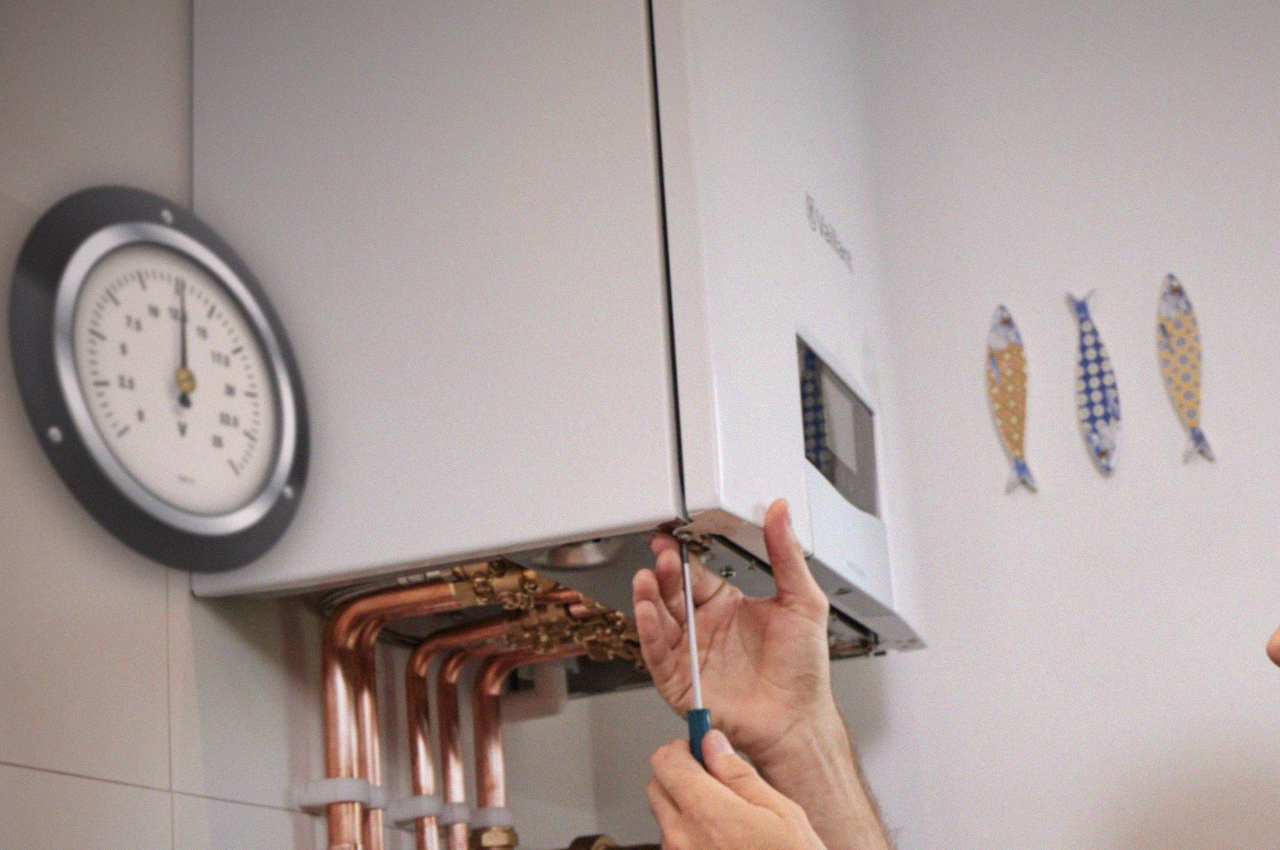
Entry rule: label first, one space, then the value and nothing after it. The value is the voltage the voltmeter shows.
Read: 12.5 V
